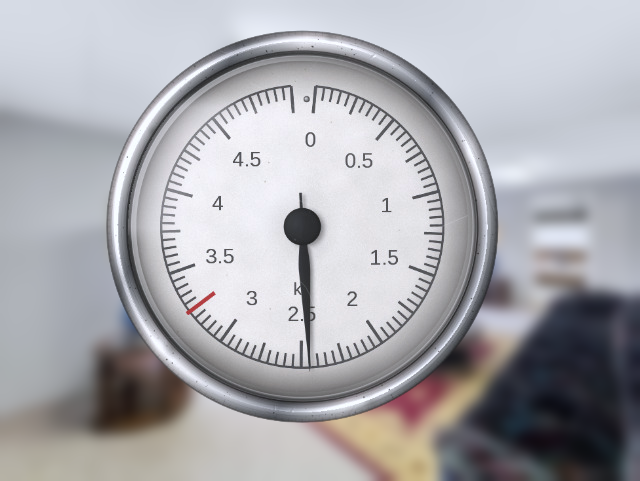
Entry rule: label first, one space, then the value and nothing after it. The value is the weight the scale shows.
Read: 2.45 kg
